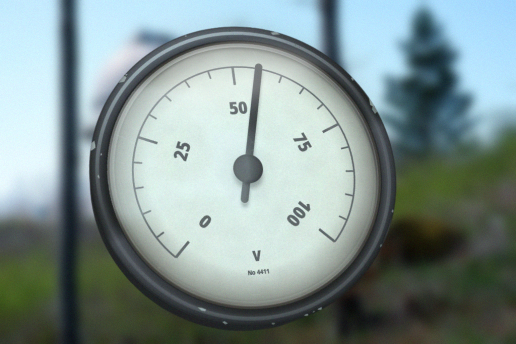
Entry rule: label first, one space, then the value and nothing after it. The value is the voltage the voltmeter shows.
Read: 55 V
